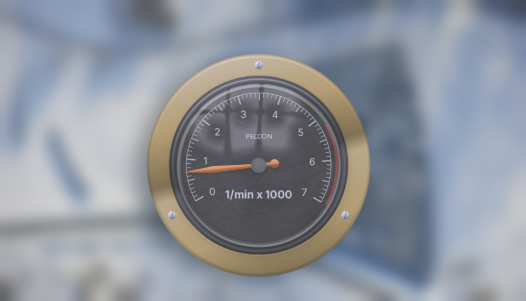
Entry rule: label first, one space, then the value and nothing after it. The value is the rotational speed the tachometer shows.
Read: 700 rpm
